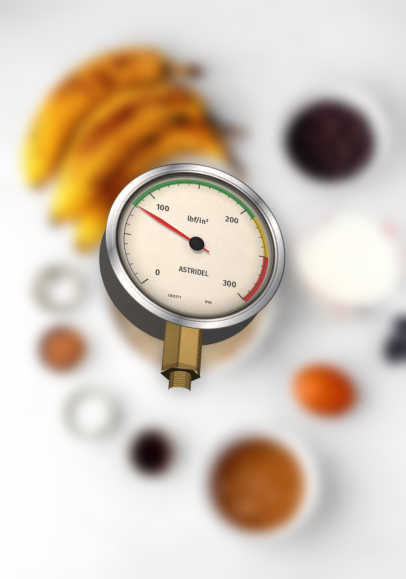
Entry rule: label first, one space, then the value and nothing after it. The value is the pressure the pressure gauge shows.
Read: 80 psi
